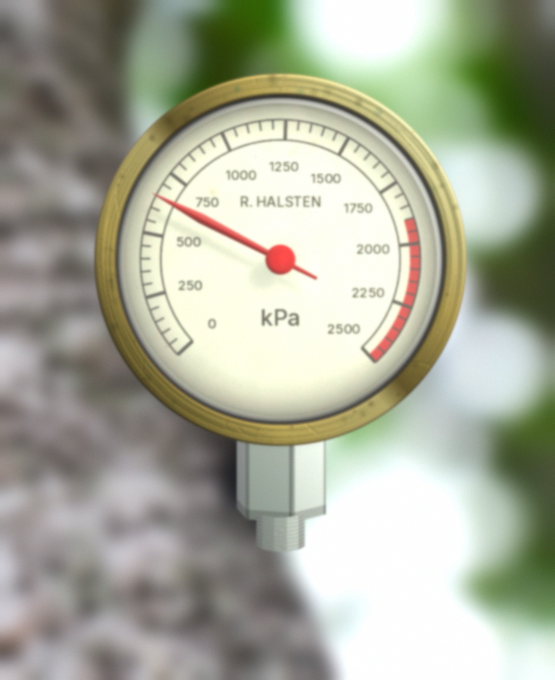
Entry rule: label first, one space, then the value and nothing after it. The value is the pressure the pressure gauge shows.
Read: 650 kPa
